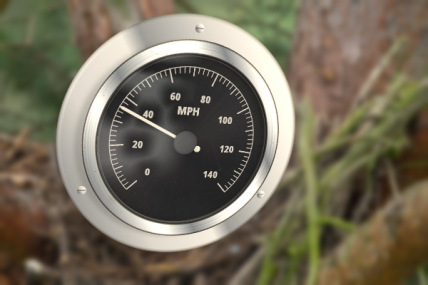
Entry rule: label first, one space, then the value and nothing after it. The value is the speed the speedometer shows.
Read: 36 mph
